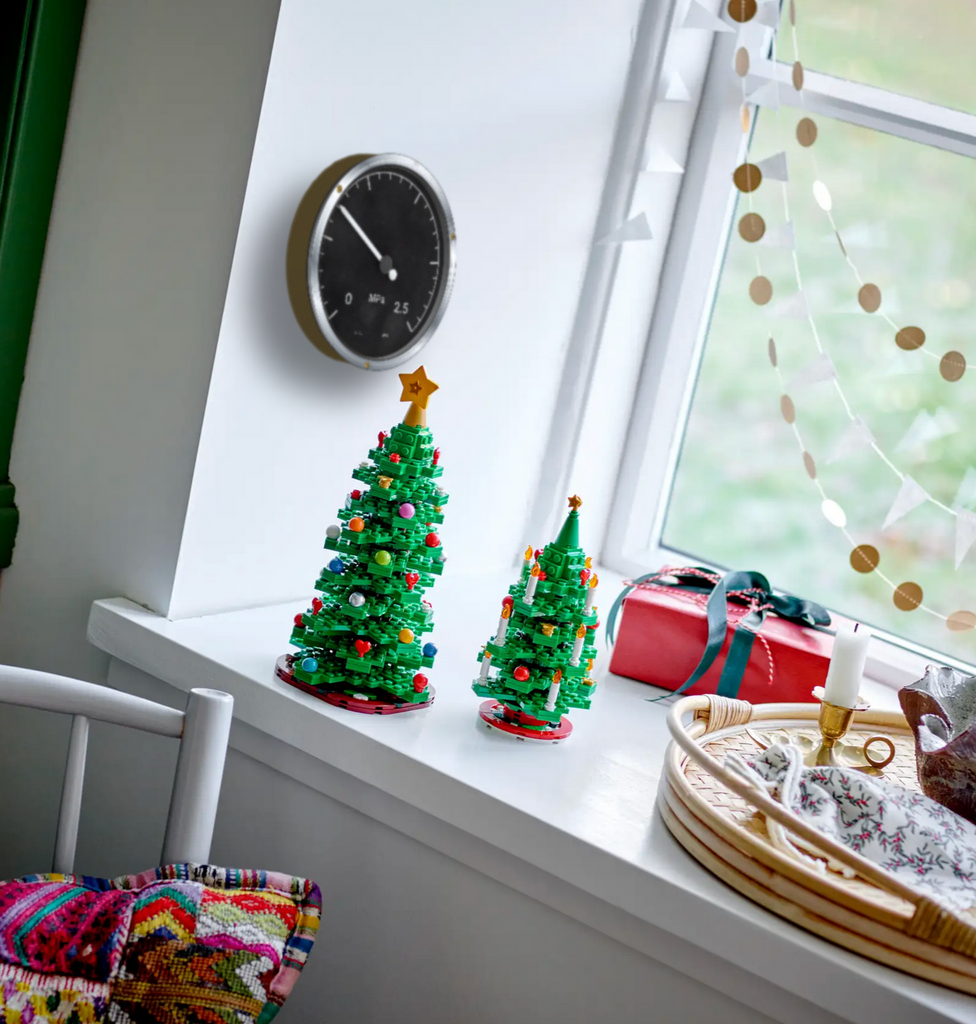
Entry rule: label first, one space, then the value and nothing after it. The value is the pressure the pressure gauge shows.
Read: 0.7 MPa
